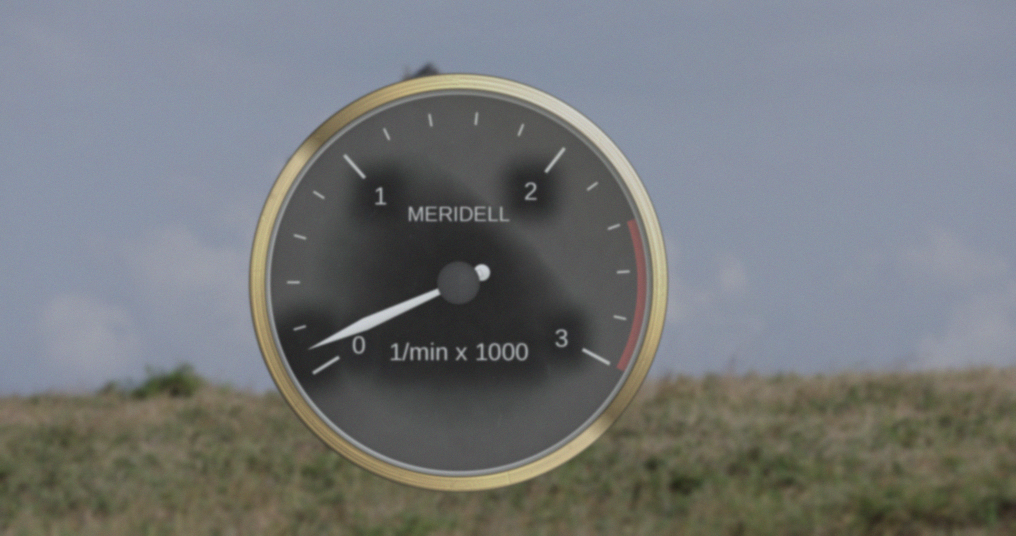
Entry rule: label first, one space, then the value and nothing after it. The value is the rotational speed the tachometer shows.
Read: 100 rpm
